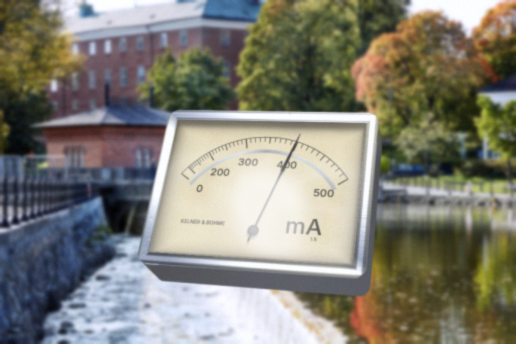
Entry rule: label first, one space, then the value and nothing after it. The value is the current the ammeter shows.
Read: 400 mA
